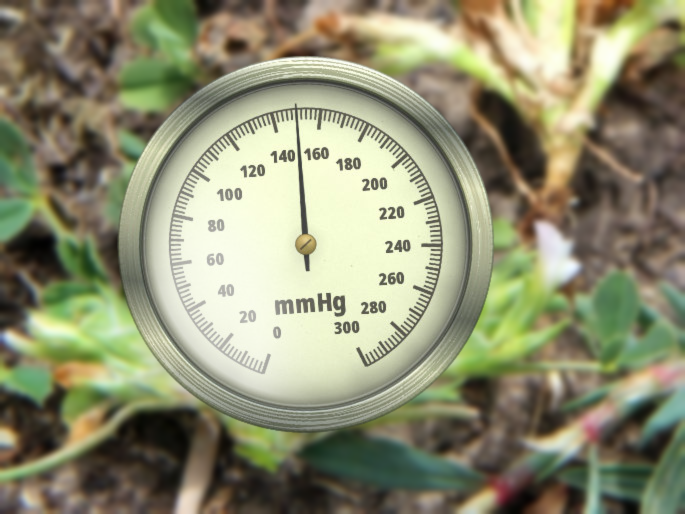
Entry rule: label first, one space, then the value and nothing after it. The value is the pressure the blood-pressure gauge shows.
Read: 150 mmHg
